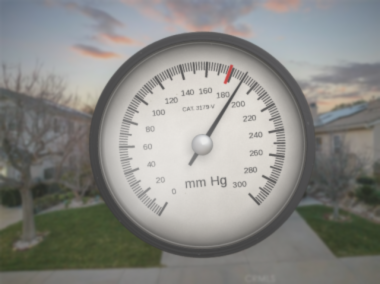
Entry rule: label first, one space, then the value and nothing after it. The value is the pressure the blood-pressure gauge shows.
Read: 190 mmHg
